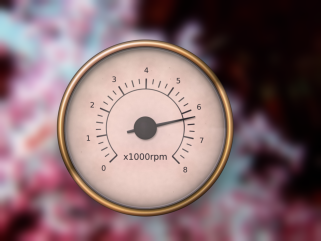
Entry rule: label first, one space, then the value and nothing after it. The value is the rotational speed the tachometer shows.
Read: 6250 rpm
